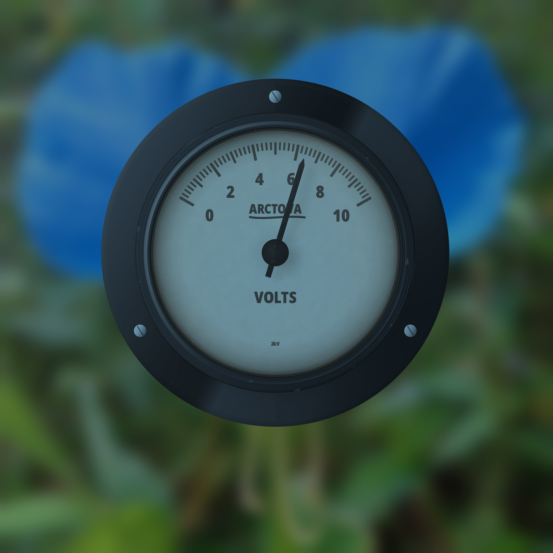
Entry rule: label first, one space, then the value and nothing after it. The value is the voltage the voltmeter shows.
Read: 6.4 V
